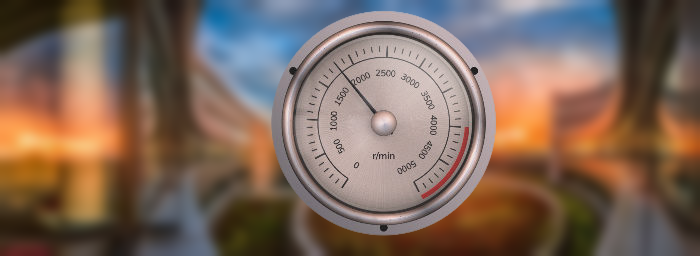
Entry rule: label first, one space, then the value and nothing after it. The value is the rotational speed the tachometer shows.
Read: 1800 rpm
